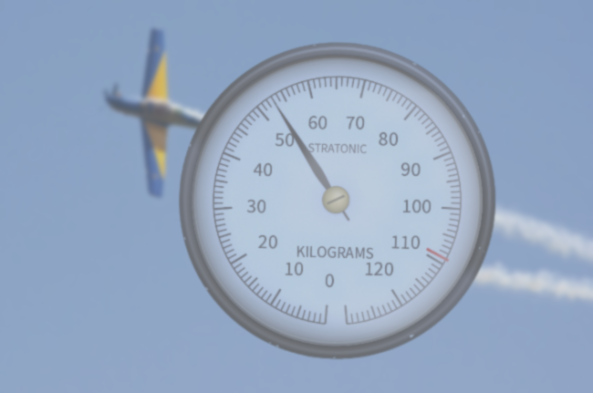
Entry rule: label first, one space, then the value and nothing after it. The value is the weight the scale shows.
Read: 53 kg
